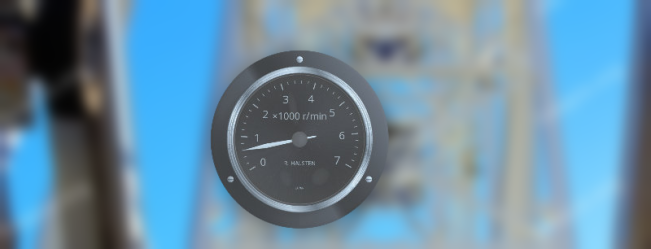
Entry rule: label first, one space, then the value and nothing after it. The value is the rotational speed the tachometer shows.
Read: 600 rpm
